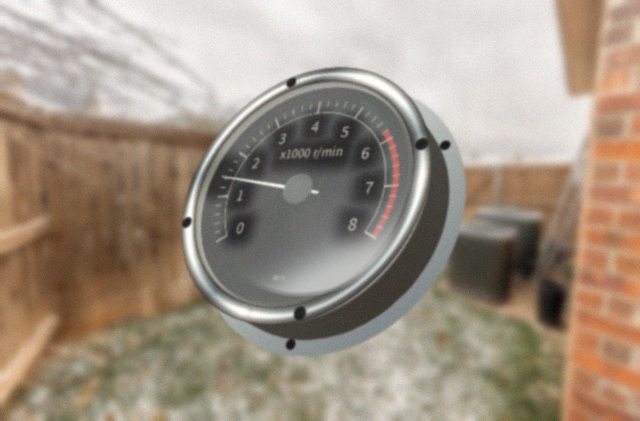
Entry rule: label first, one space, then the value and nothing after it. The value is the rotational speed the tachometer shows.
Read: 1400 rpm
